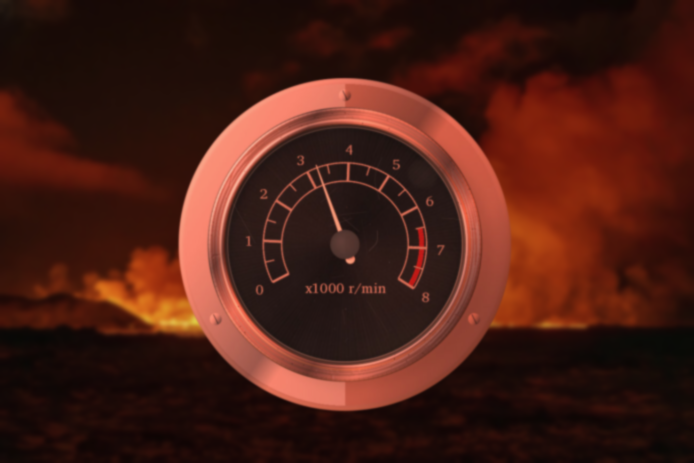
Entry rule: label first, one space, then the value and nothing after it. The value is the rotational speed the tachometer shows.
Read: 3250 rpm
